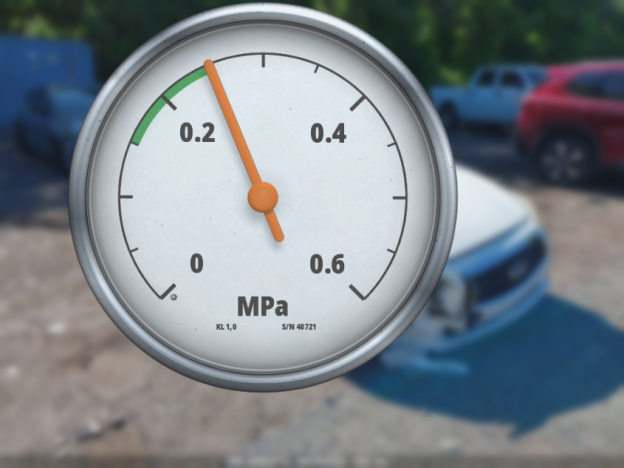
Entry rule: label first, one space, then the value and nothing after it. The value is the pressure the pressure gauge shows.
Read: 0.25 MPa
